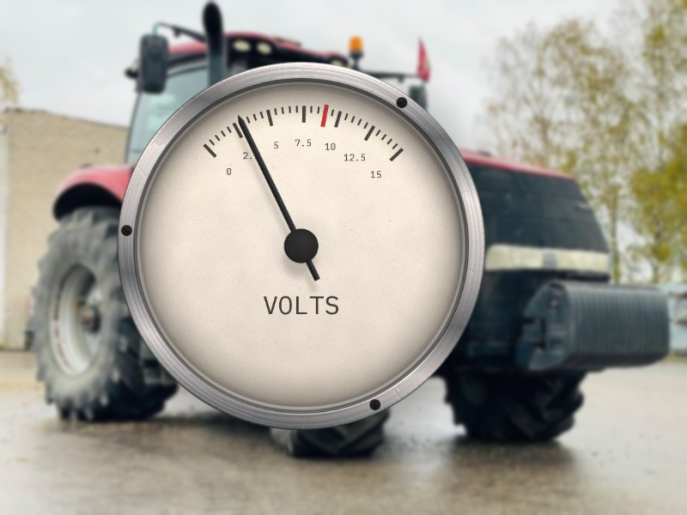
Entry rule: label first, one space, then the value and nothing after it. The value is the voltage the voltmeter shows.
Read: 3 V
